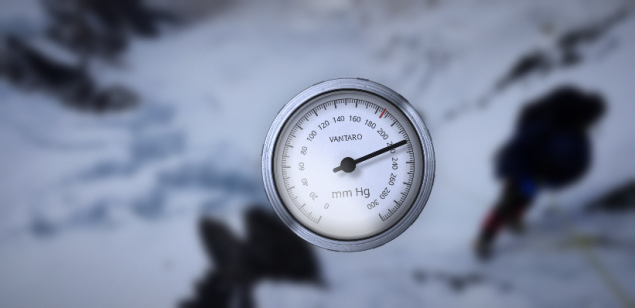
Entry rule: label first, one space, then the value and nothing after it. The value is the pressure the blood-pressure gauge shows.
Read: 220 mmHg
